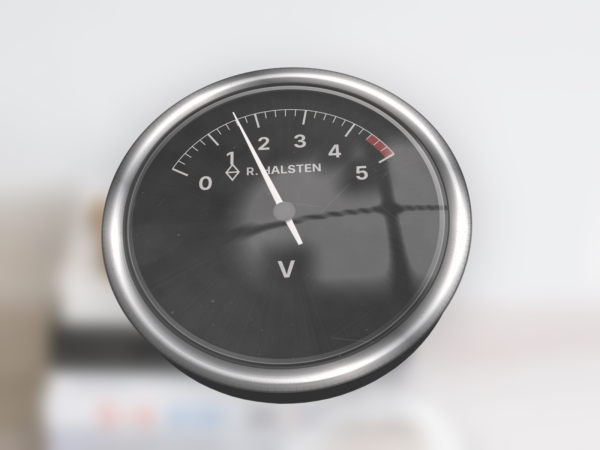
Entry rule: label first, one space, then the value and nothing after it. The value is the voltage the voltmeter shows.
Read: 1.6 V
